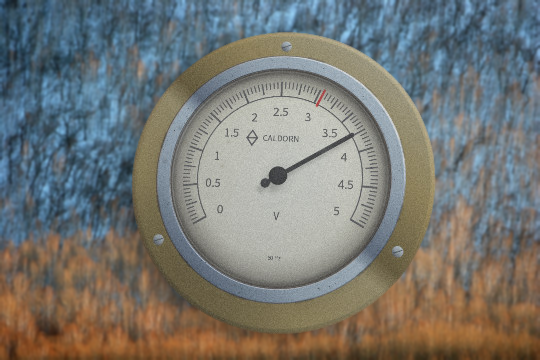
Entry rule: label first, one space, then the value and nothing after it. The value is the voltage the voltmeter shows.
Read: 3.75 V
